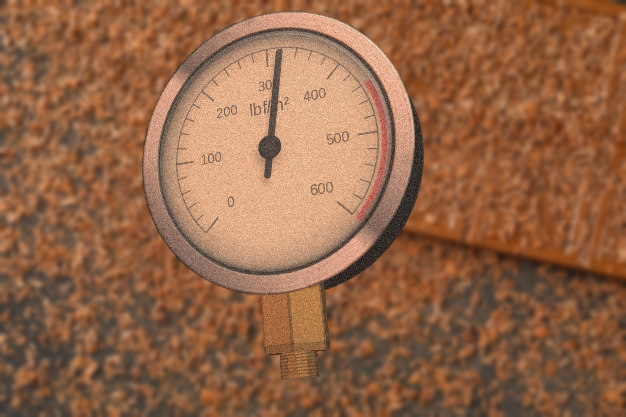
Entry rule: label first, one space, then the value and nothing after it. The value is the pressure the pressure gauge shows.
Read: 320 psi
